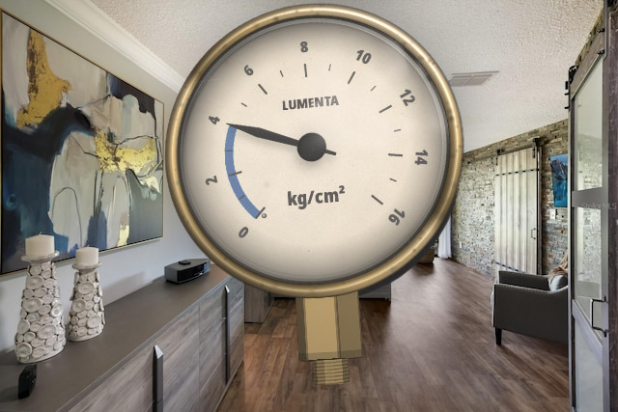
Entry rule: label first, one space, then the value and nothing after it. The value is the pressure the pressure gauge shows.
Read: 4 kg/cm²
